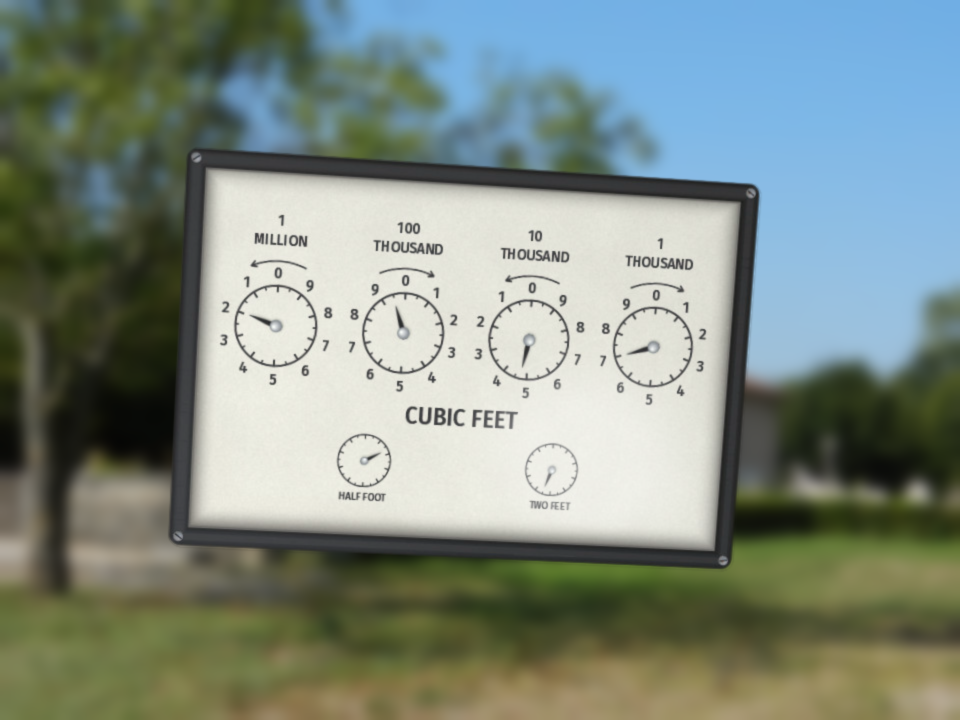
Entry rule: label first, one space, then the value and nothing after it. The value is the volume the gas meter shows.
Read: 194700 ft³
